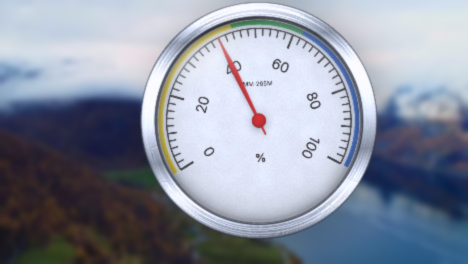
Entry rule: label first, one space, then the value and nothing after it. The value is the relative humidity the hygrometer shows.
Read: 40 %
